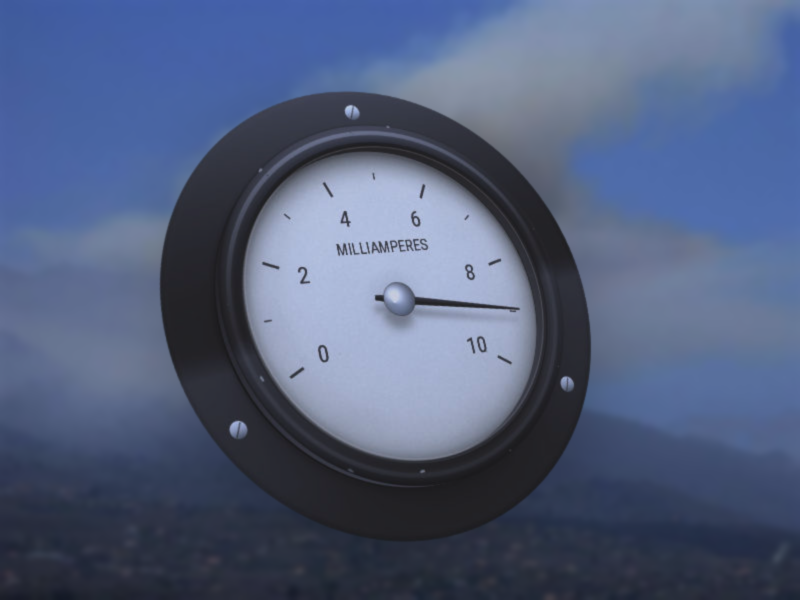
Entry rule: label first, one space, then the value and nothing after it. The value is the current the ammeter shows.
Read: 9 mA
